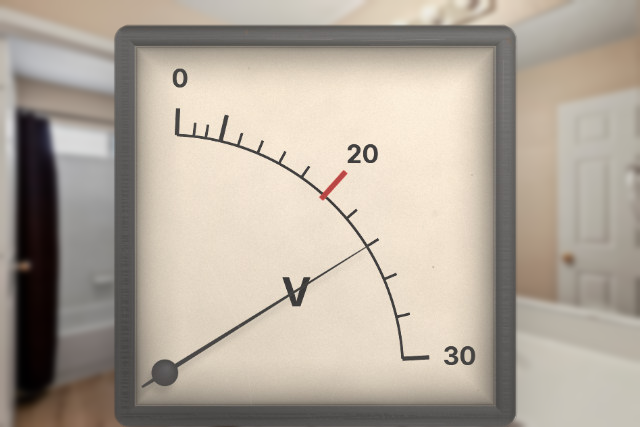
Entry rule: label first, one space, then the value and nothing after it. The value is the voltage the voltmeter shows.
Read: 24 V
